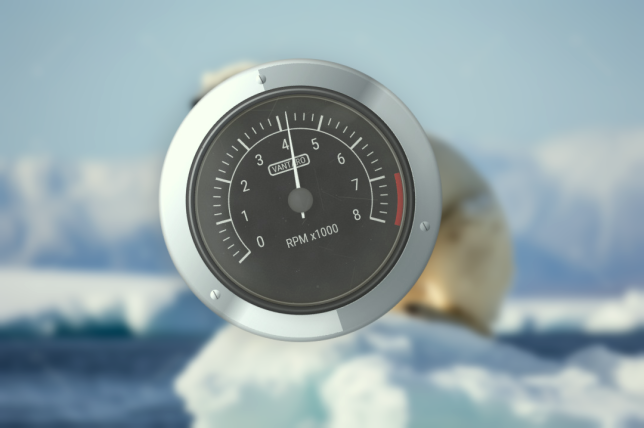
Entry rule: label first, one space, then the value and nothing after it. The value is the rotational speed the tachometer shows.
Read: 4200 rpm
